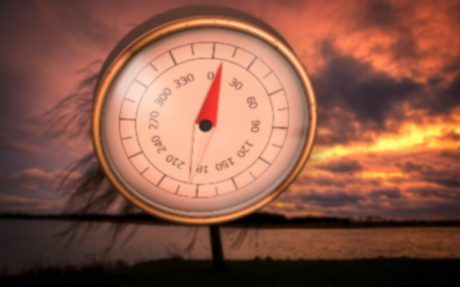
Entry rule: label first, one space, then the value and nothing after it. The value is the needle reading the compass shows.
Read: 7.5 °
